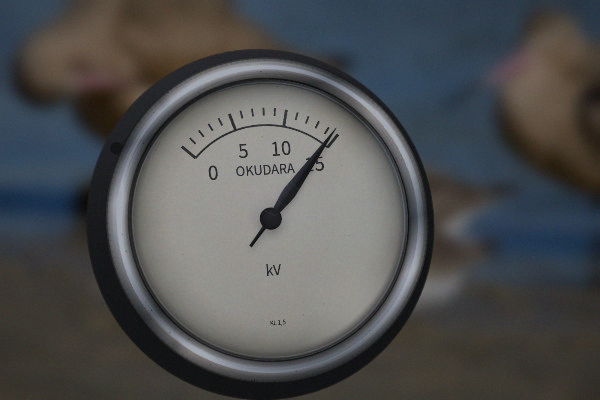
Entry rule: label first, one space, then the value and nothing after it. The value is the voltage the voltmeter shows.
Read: 14.5 kV
